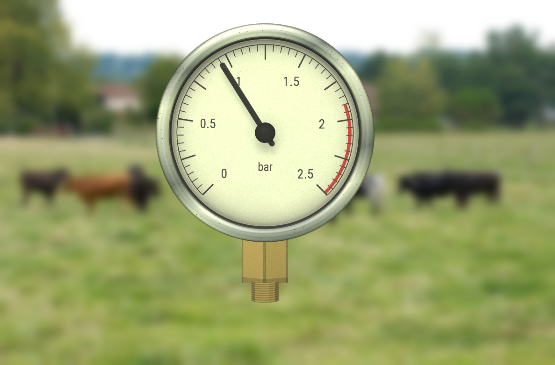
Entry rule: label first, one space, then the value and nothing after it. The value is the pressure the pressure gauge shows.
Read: 0.95 bar
